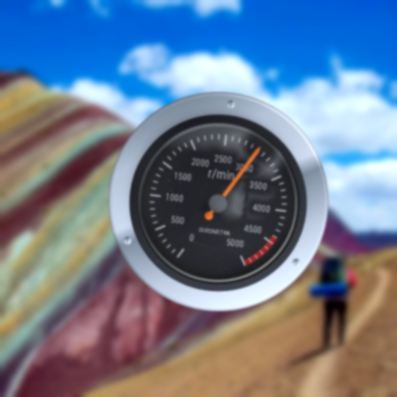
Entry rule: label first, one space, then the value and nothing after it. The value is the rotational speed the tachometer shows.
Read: 3000 rpm
